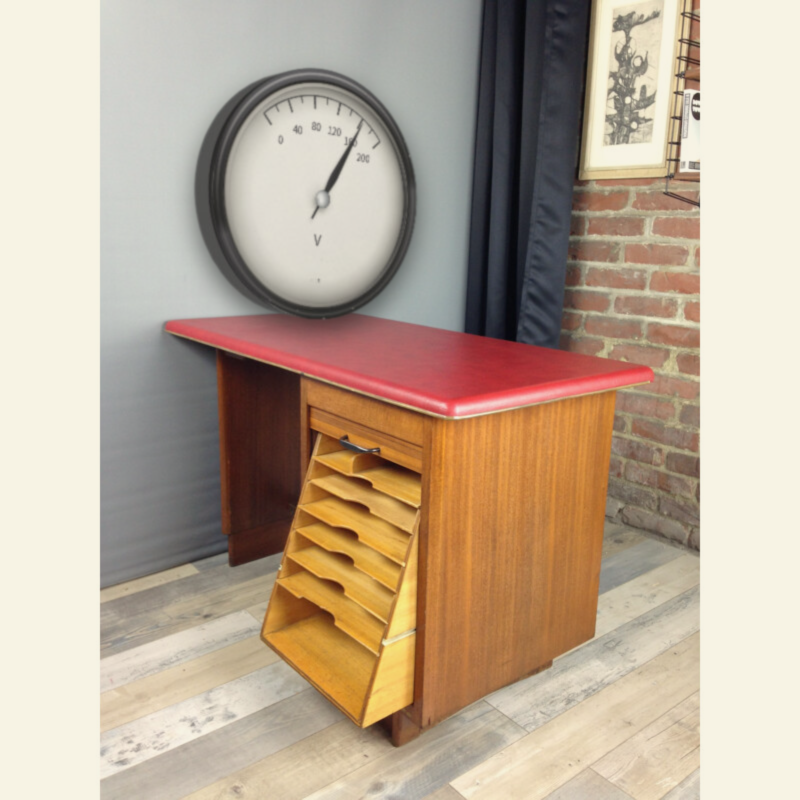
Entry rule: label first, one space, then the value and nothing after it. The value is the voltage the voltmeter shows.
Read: 160 V
